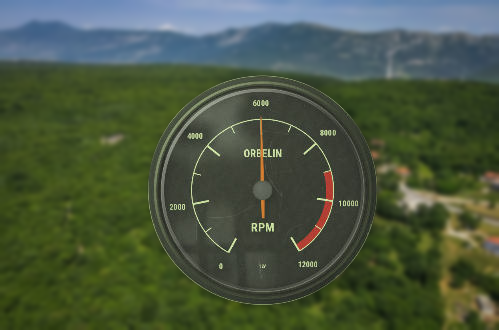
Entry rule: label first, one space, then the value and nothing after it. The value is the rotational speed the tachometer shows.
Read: 6000 rpm
